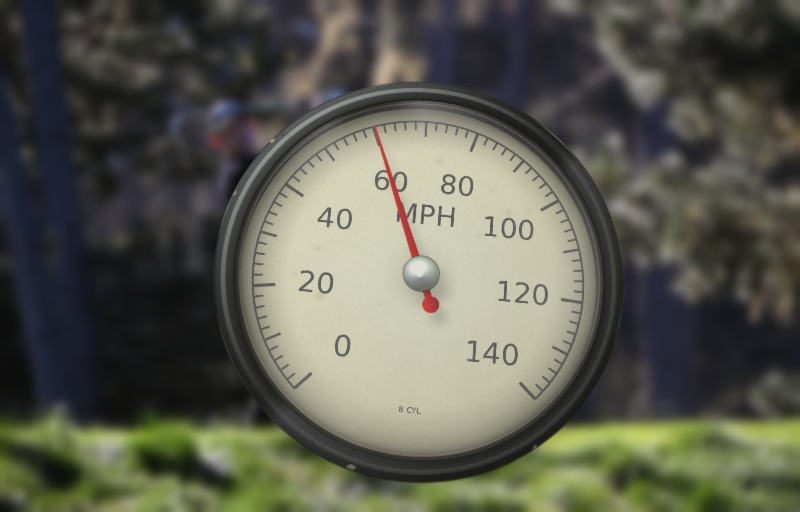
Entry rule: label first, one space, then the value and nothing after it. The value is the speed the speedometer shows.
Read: 60 mph
